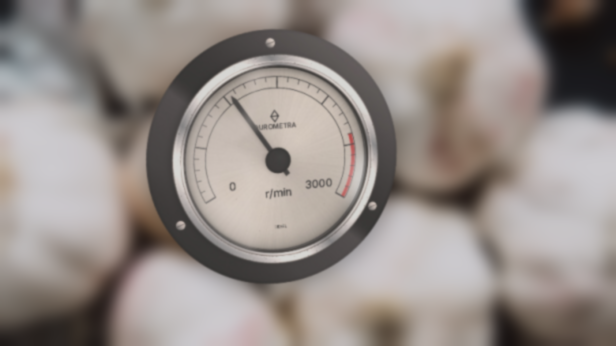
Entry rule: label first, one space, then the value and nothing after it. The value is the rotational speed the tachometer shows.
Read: 1050 rpm
